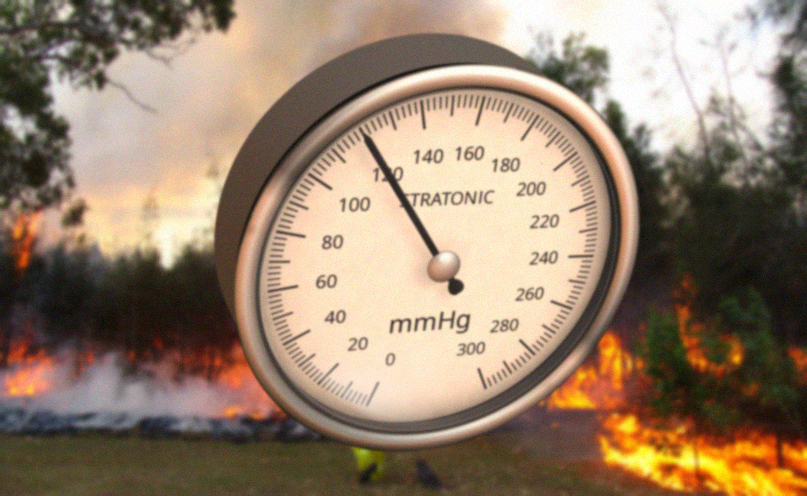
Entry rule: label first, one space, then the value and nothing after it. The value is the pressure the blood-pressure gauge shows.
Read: 120 mmHg
